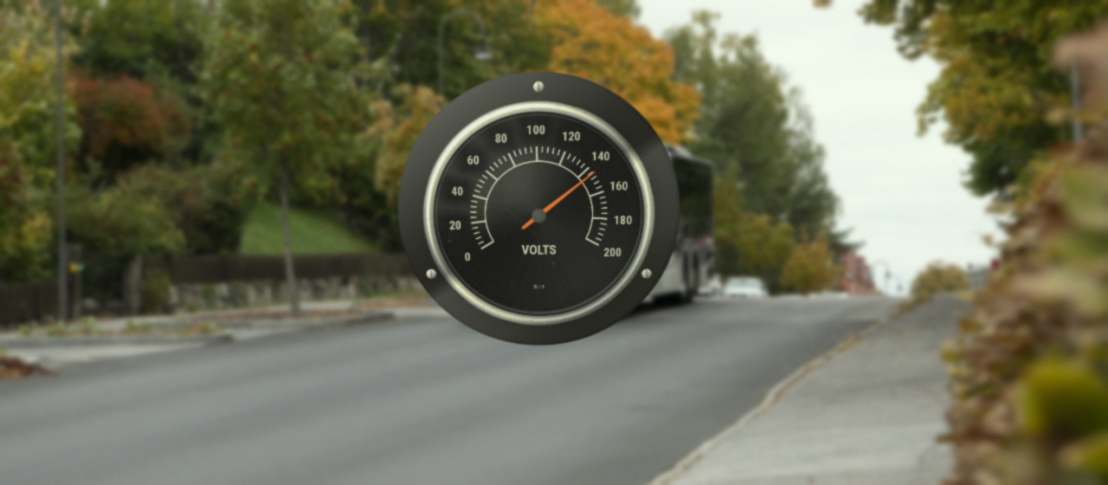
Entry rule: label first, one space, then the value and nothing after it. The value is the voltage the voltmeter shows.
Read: 144 V
